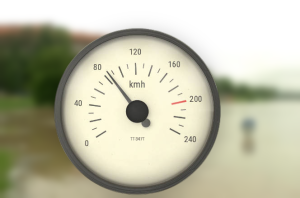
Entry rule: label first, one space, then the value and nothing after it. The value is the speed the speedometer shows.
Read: 85 km/h
